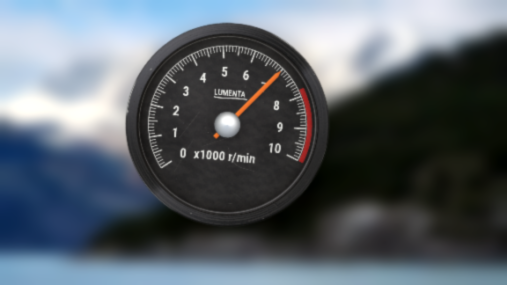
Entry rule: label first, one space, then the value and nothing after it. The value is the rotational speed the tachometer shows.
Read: 7000 rpm
